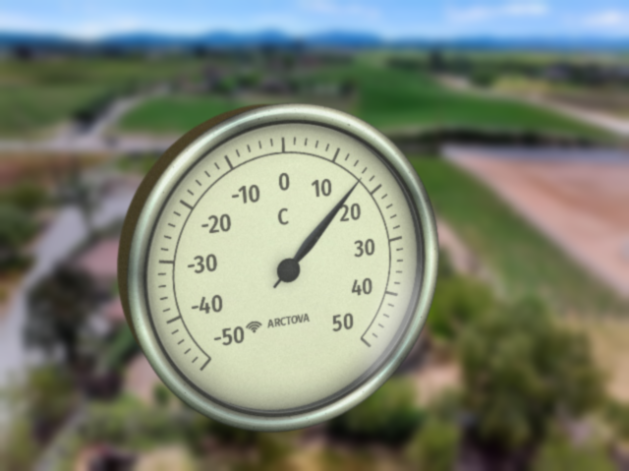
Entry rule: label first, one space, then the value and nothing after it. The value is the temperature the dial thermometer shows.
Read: 16 °C
